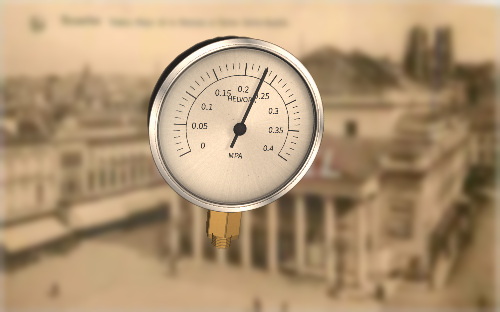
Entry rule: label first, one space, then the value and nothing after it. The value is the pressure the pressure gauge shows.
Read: 0.23 MPa
